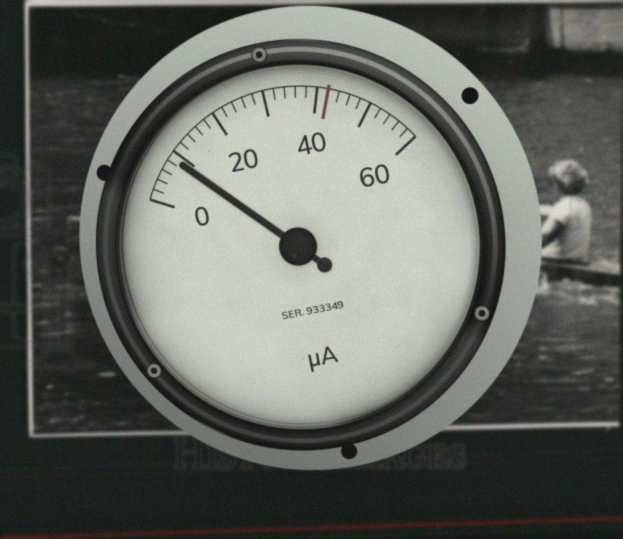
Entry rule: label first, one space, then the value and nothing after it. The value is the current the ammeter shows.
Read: 9 µA
